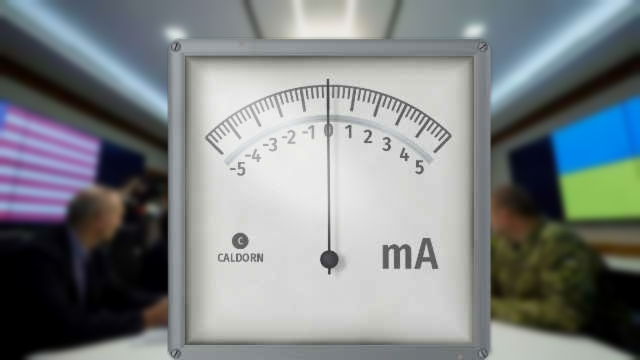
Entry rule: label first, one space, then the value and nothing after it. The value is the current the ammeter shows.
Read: 0 mA
